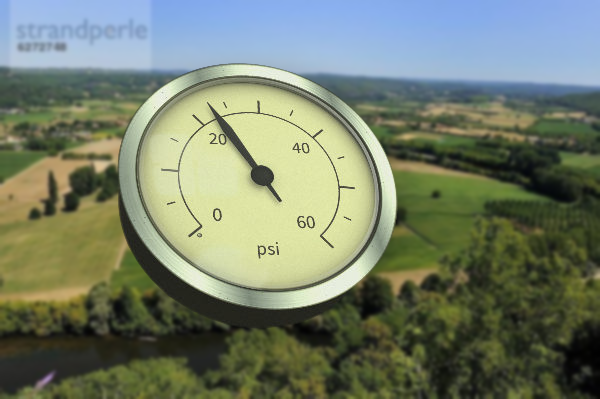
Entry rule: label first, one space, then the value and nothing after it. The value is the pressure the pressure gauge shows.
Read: 22.5 psi
